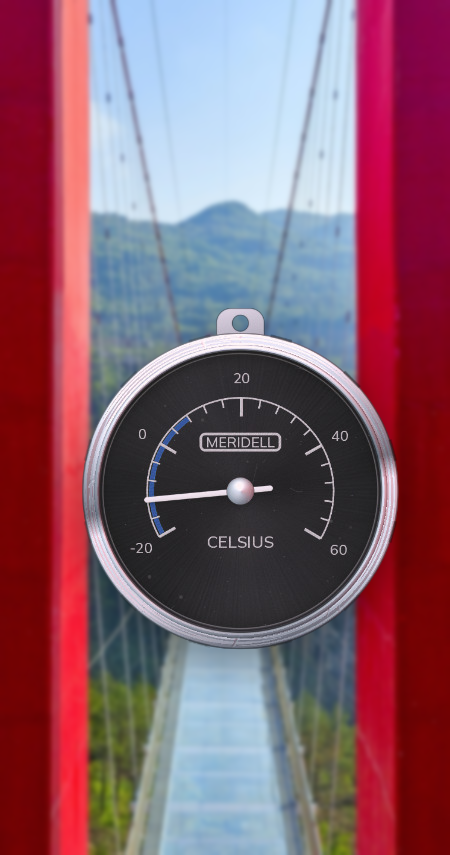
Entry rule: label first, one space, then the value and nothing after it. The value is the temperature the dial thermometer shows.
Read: -12 °C
